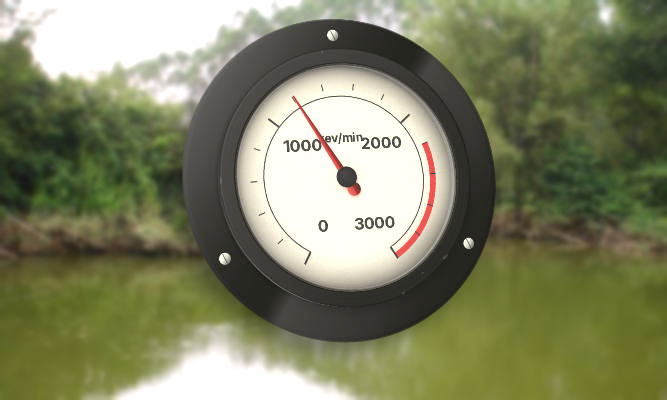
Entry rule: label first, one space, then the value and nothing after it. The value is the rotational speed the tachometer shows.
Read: 1200 rpm
